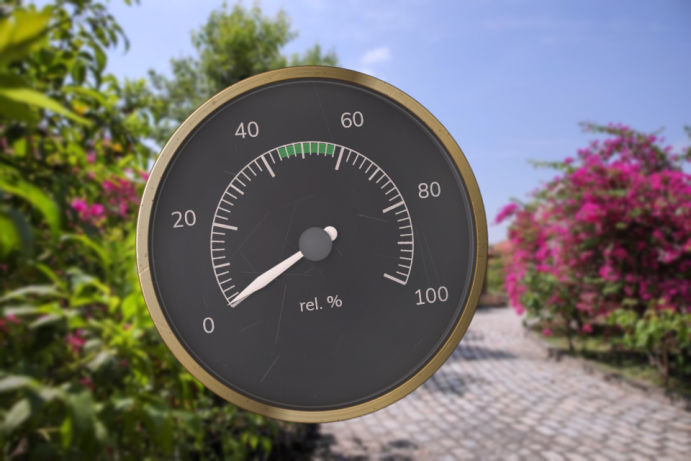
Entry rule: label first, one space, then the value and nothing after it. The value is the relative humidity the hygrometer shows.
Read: 1 %
